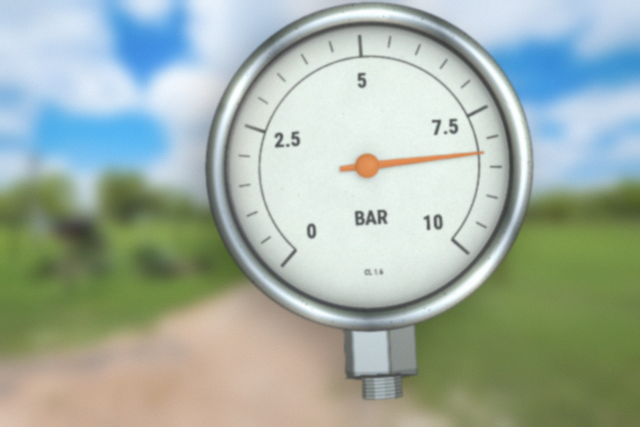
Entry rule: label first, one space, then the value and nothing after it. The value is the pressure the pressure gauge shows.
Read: 8.25 bar
